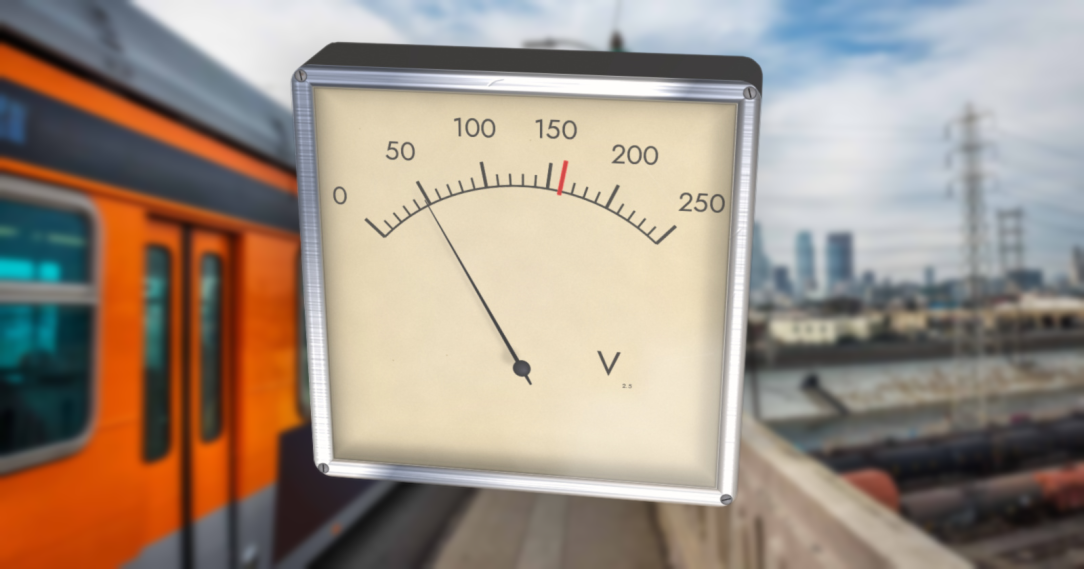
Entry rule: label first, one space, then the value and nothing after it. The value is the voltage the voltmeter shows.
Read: 50 V
